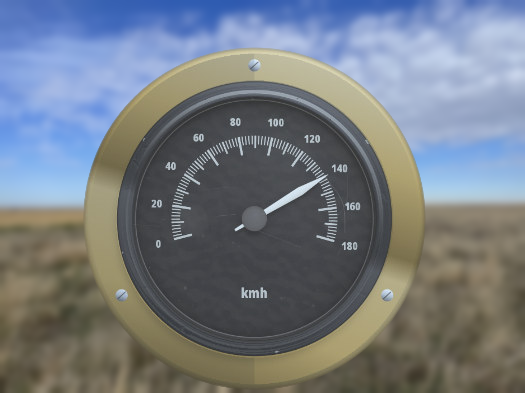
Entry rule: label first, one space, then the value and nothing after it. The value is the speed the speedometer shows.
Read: 140 km/h
